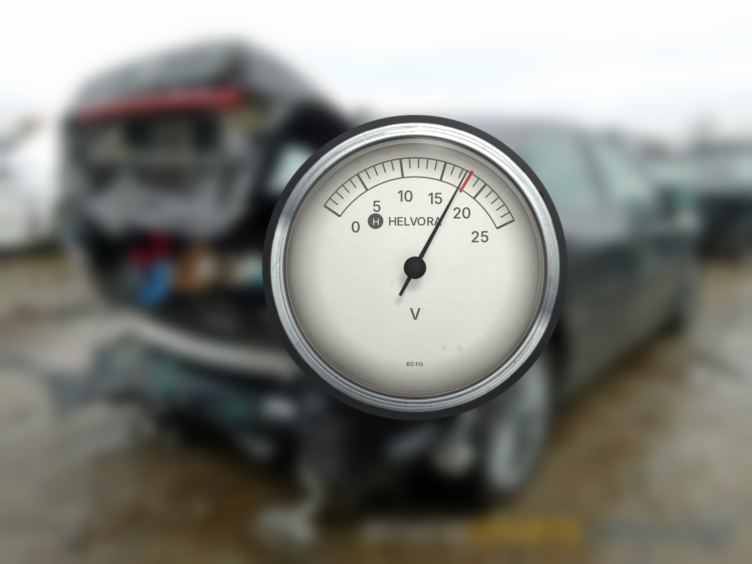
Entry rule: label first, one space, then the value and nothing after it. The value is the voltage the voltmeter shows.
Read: 17.5 V
